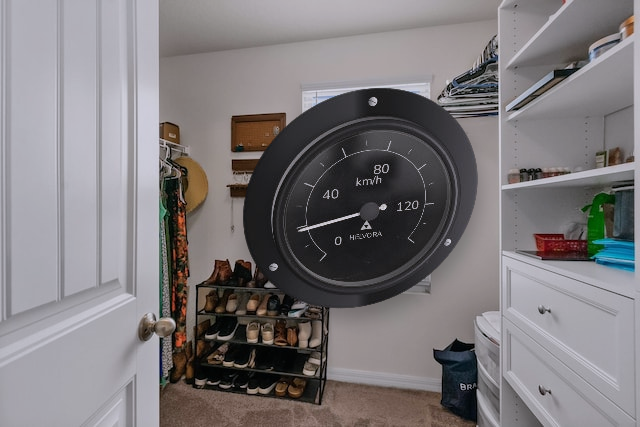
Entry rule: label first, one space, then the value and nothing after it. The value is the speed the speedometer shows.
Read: 20 km/h
